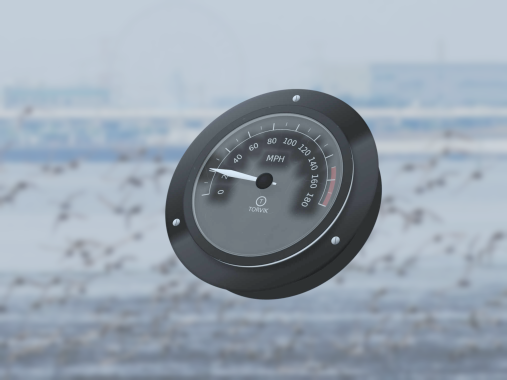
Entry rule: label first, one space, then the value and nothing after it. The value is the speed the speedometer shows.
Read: 20 mph
